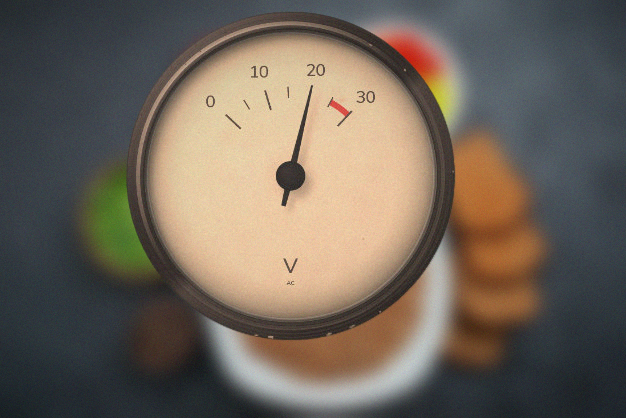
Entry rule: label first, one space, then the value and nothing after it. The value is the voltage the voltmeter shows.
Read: 20 V
